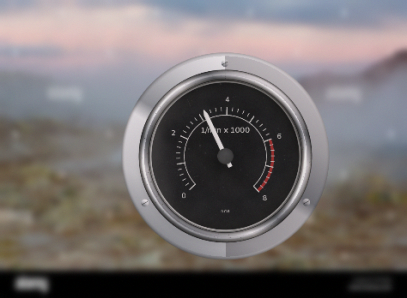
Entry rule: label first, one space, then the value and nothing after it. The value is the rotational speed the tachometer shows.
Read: 3200 rpm
